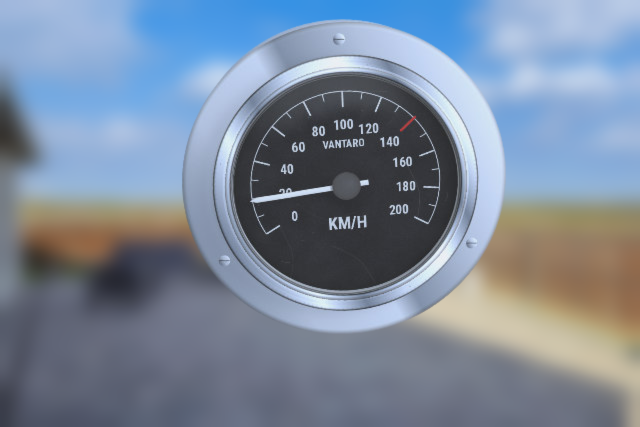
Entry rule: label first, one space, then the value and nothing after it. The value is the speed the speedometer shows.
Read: 20 km/h
